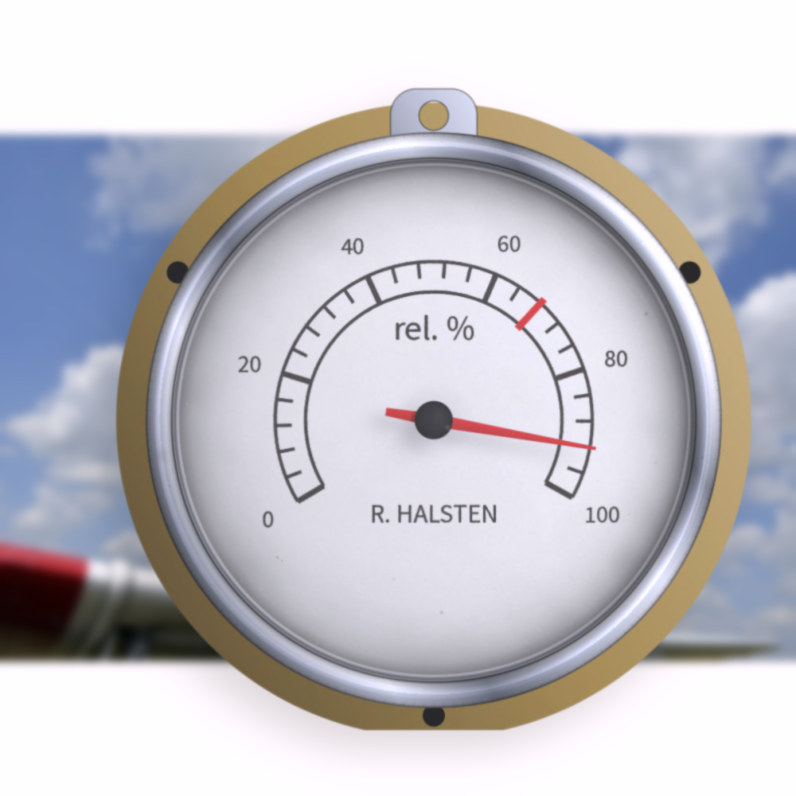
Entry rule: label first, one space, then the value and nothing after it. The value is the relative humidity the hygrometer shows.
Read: 92 %
